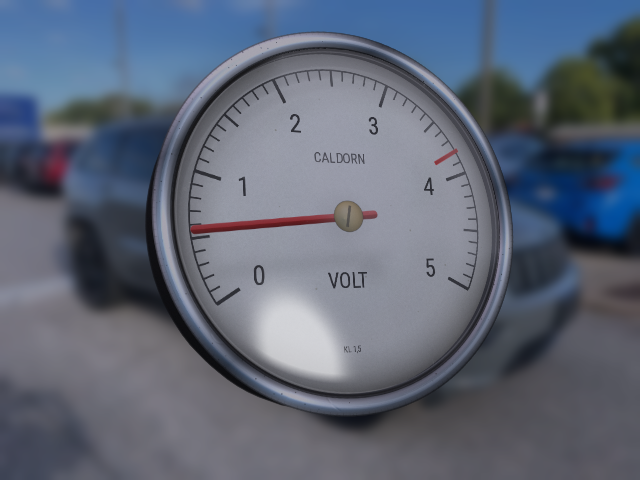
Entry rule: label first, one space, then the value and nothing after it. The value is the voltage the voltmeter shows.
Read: 0.55 V
